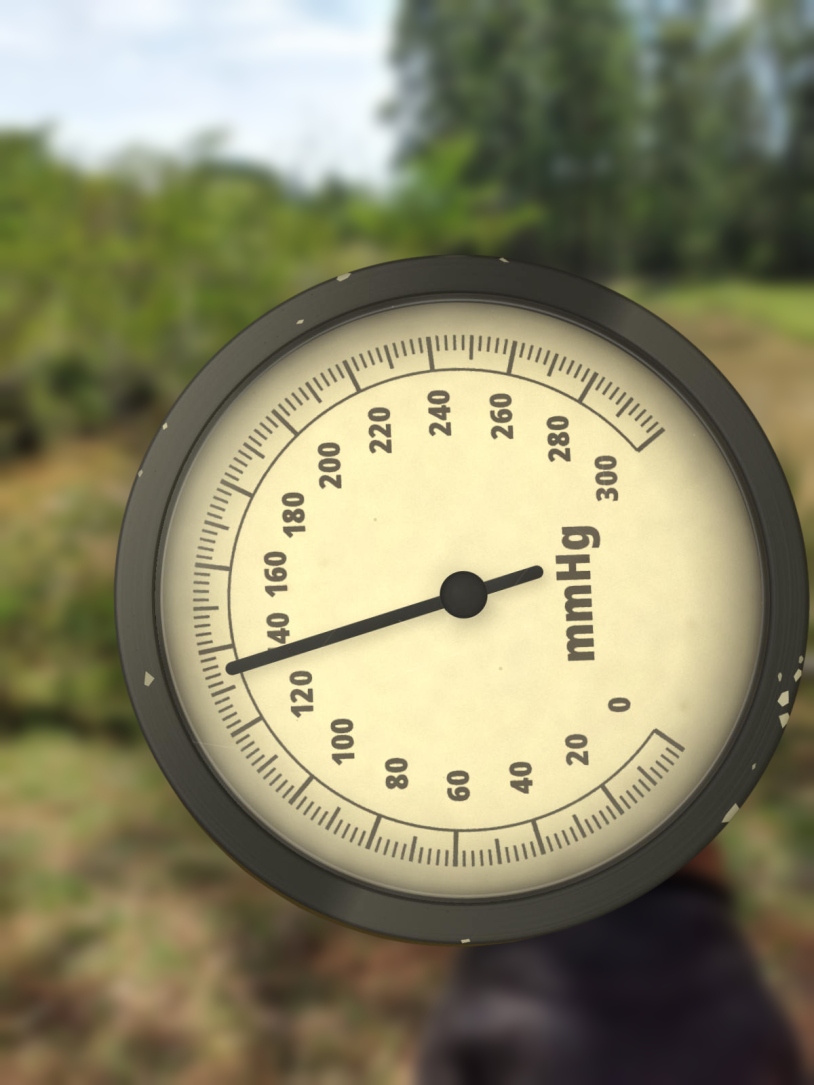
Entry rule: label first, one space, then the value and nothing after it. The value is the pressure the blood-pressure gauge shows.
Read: 134 mmHg
